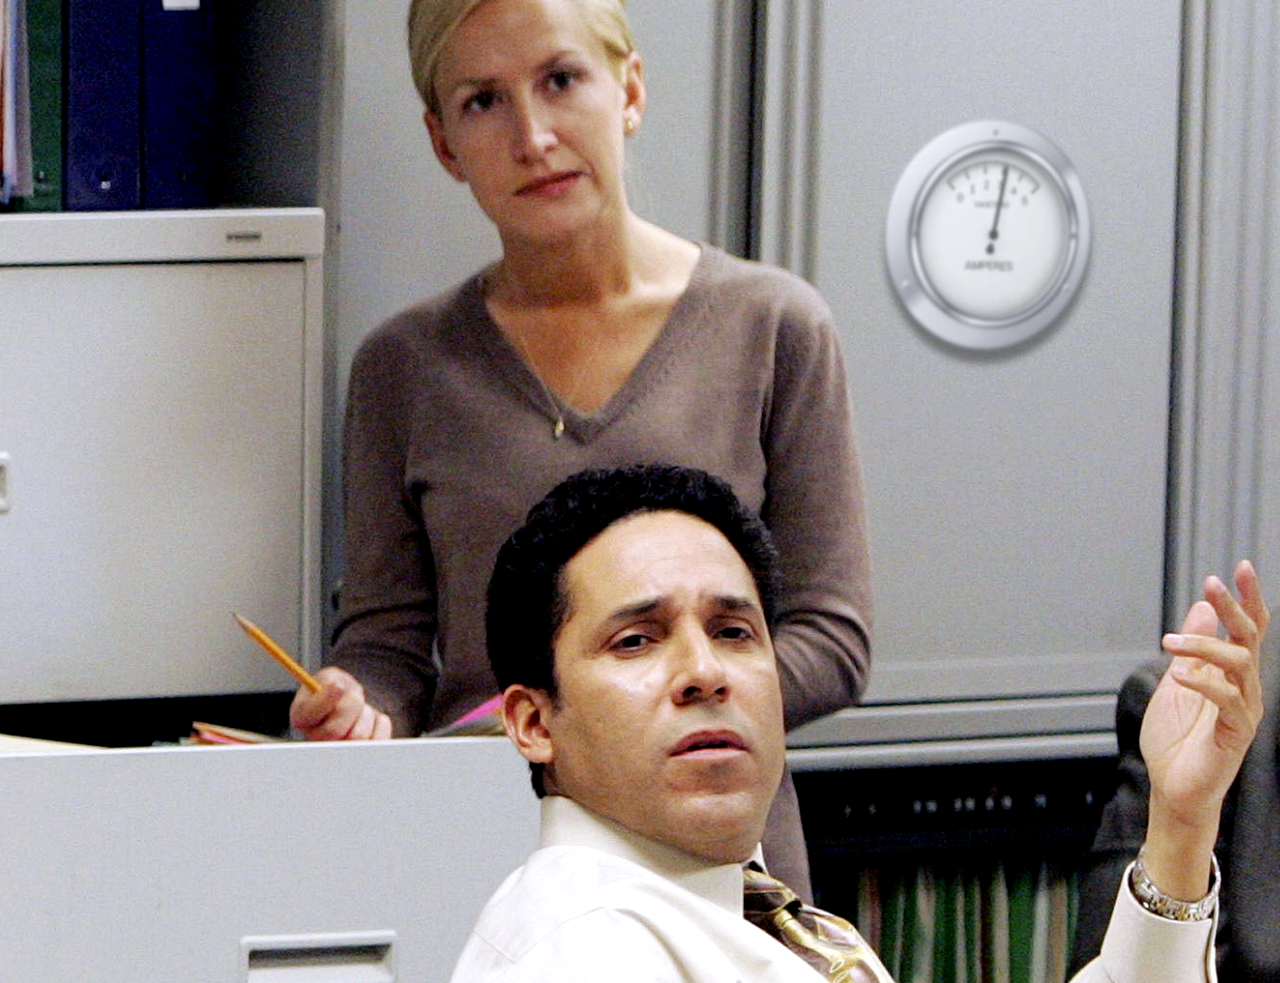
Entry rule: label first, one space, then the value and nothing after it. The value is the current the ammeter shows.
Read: 3 A
